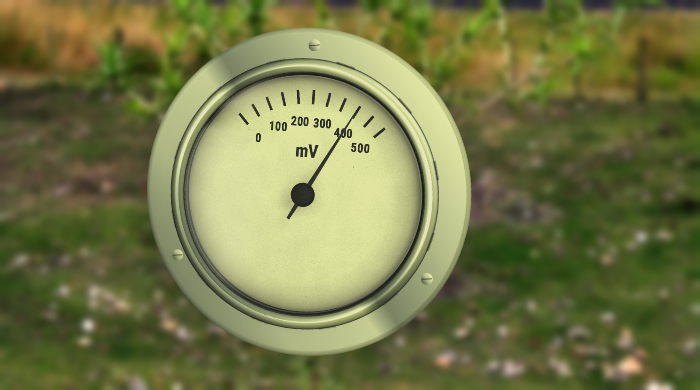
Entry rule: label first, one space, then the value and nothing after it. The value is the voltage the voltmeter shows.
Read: 400 mV
